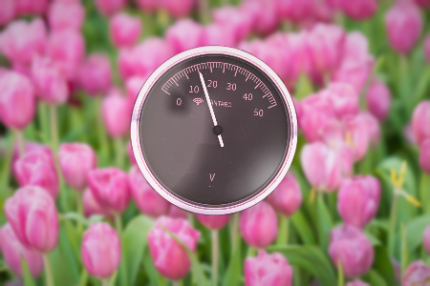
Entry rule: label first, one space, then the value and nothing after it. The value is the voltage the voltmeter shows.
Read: 15 V
